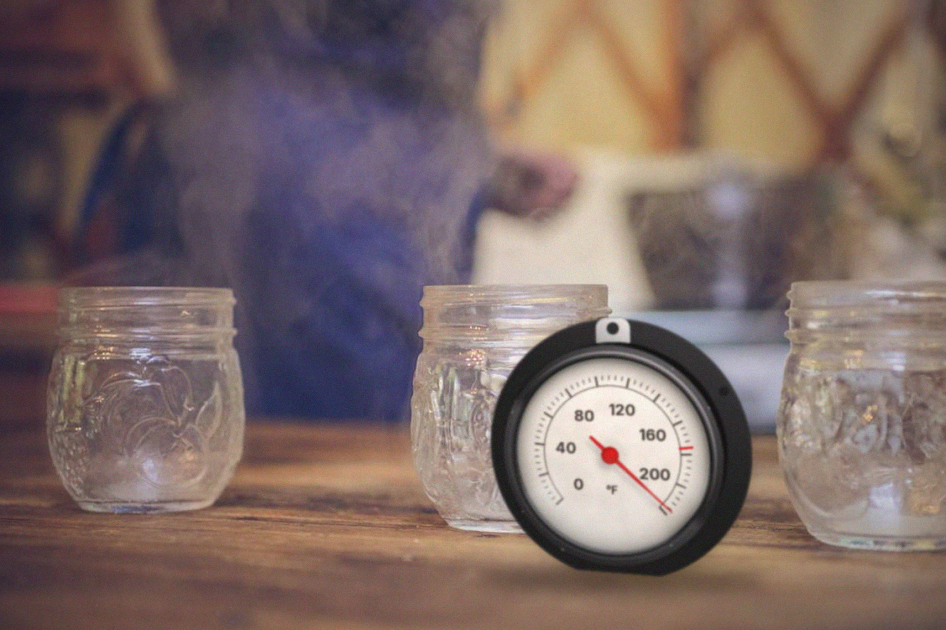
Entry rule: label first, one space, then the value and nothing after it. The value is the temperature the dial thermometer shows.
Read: 216 °F
